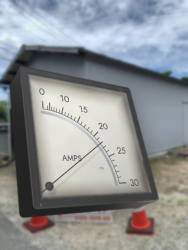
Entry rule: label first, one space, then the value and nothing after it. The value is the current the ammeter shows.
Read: 22 A
